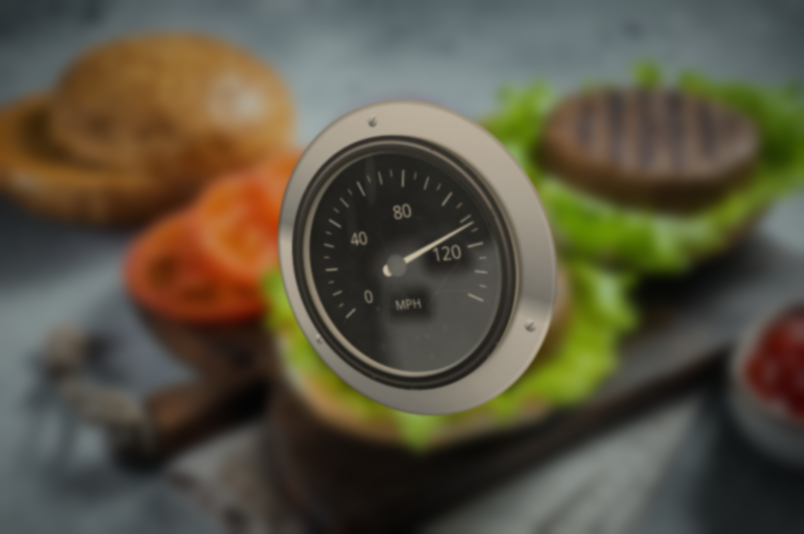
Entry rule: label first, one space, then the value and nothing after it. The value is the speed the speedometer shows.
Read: 112.5 mph
